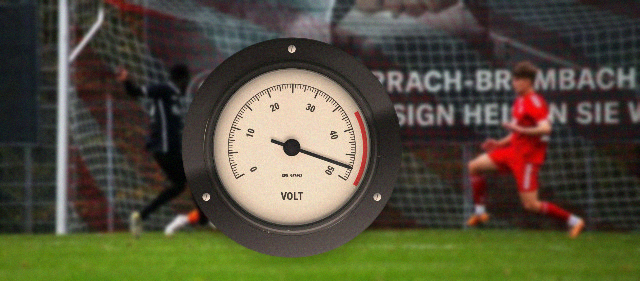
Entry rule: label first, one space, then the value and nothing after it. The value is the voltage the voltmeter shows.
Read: 47.5 V
